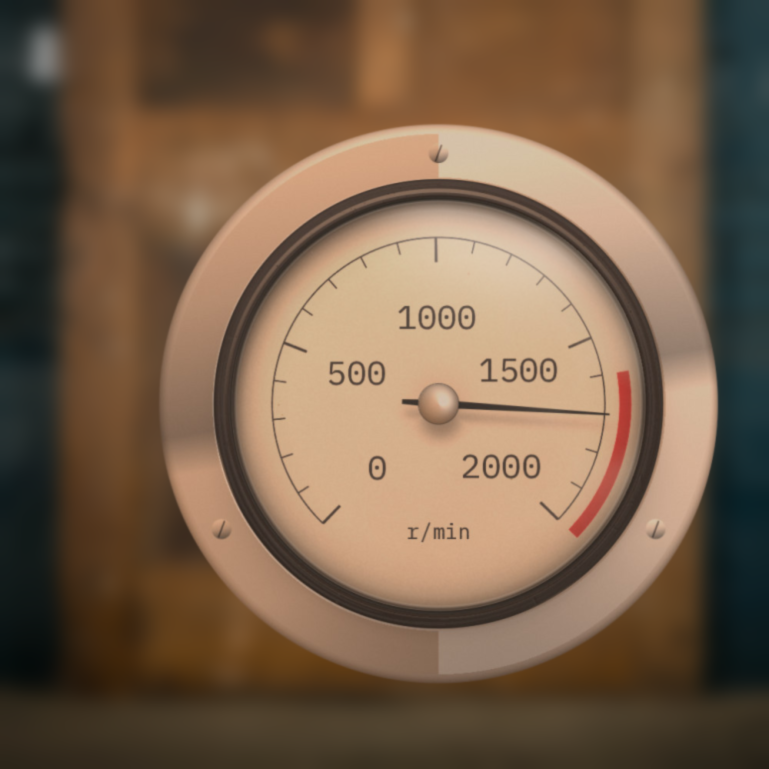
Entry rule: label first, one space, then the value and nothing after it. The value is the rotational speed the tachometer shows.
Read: 1700 rpm
